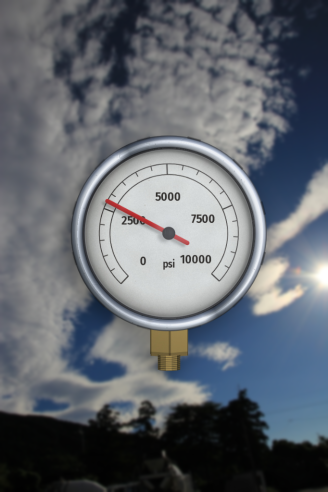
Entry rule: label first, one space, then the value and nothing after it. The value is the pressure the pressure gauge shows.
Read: 2750 psi
